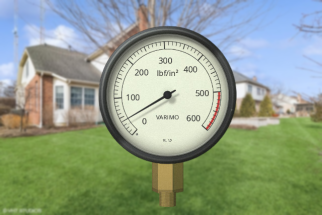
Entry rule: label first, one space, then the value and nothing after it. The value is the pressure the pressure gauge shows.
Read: 40 psi
